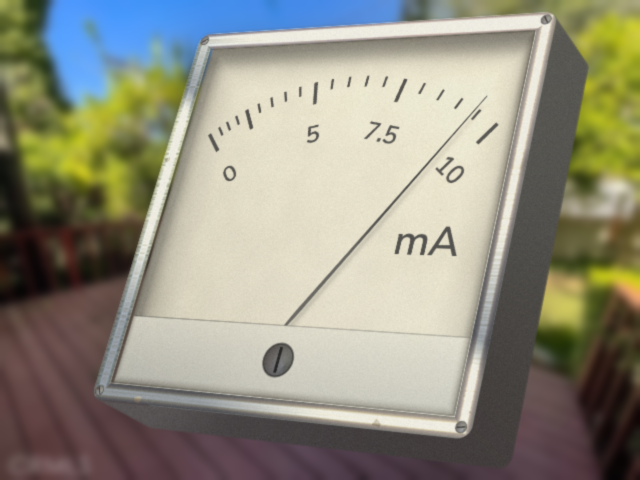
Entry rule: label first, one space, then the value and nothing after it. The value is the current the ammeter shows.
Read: 9.5 mA
